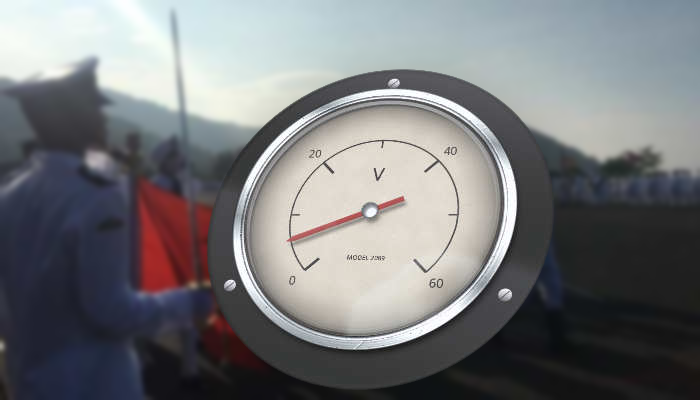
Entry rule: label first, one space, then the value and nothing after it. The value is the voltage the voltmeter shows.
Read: 5 V
